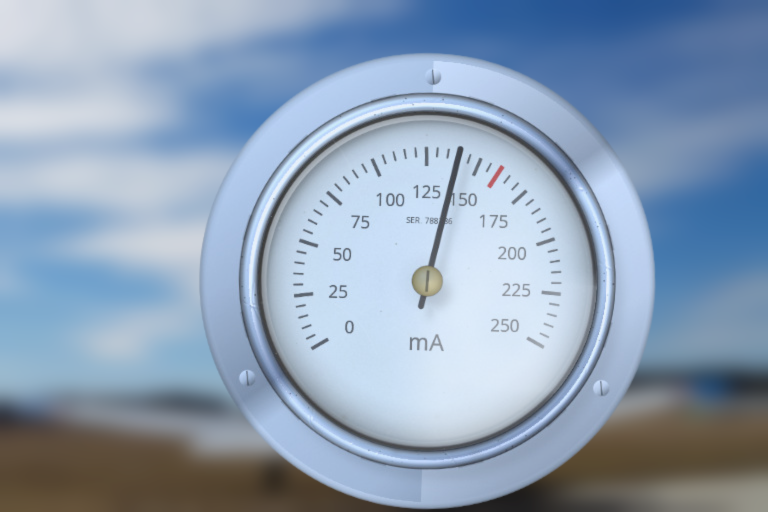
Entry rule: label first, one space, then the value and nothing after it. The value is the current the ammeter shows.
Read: 140 mA
